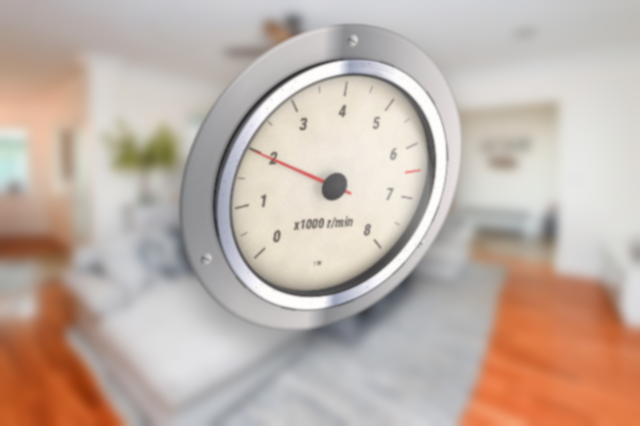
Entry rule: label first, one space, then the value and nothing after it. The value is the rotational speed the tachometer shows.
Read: 2000 rpm
